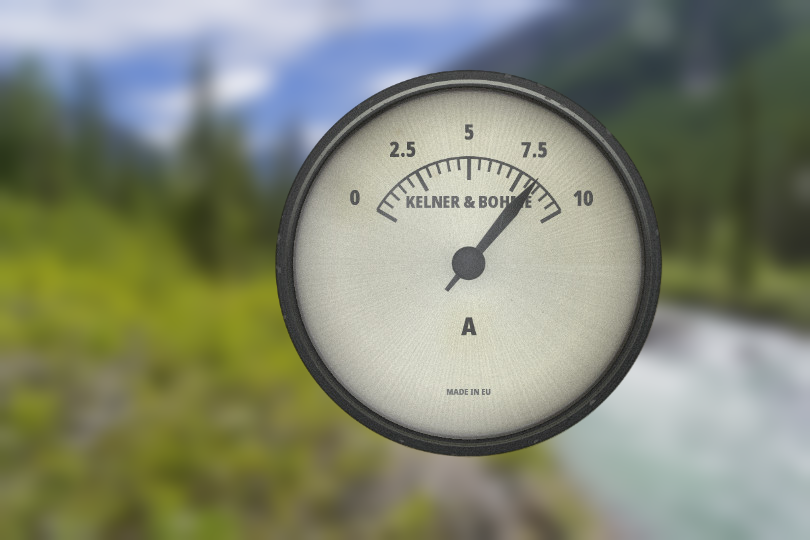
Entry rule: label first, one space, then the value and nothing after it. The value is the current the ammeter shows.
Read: 8.25 A
